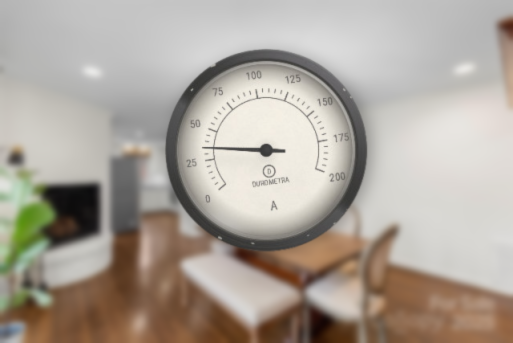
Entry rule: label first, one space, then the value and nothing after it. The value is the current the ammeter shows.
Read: 35 A
